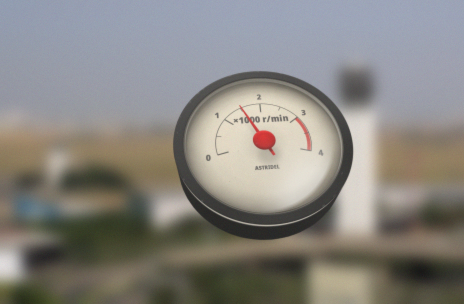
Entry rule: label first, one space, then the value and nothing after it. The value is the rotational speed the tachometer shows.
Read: 1500 rpm
